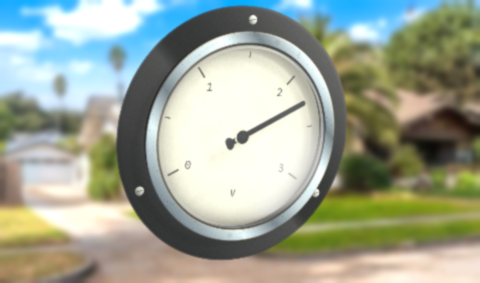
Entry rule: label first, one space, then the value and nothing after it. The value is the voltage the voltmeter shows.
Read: 2.25 V
